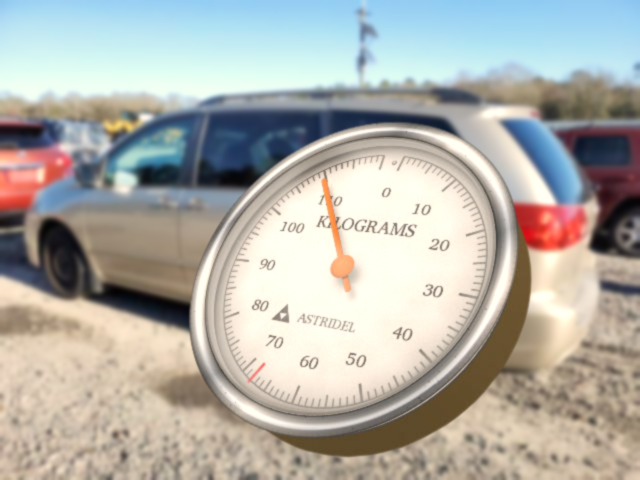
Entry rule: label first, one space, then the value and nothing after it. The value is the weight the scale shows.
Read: 110 kg
